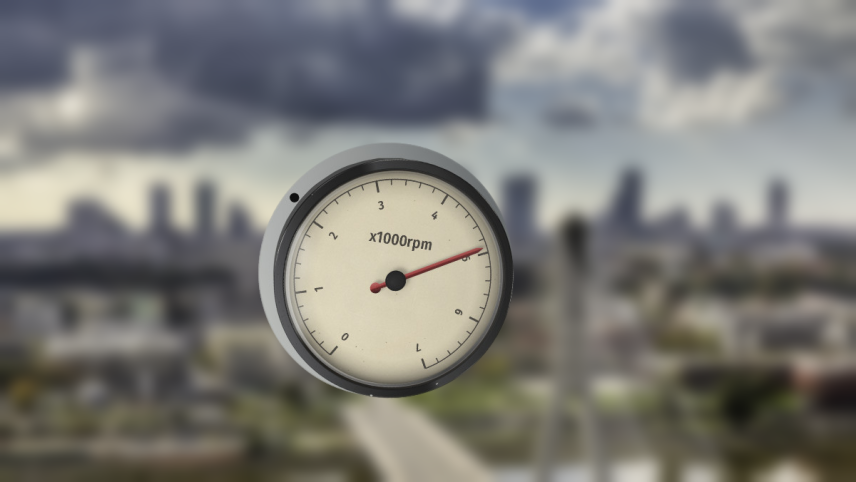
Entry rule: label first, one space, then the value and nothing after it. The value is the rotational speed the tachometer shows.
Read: 4900 rpm
